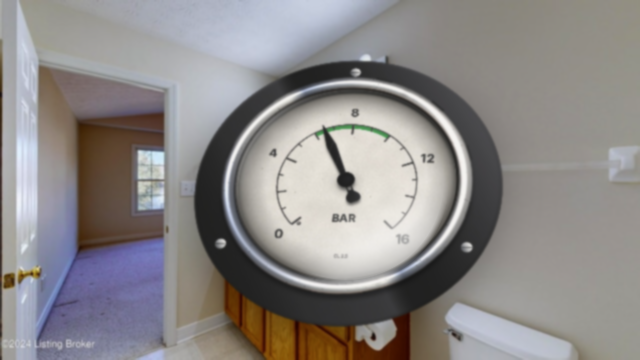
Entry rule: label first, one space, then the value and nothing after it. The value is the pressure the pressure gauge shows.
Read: 6.5 bar
